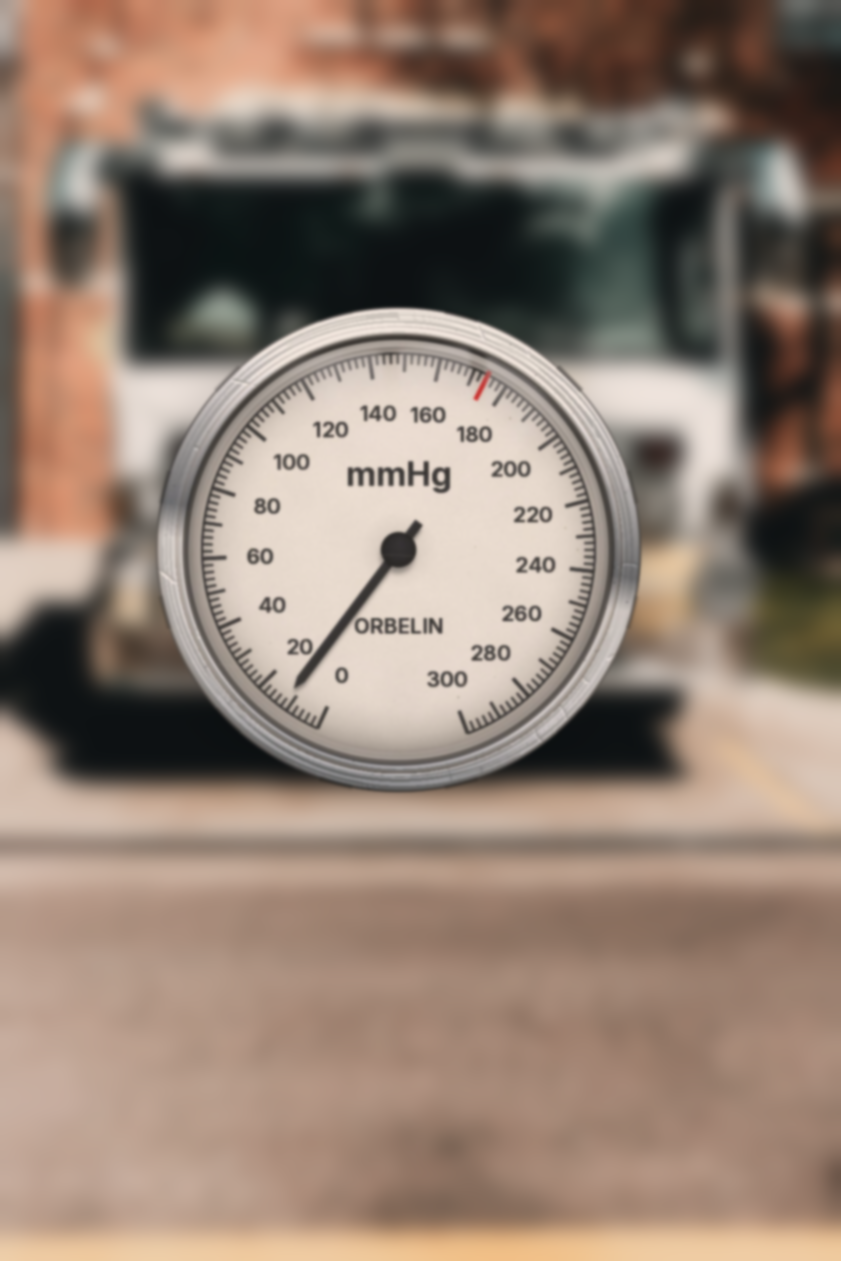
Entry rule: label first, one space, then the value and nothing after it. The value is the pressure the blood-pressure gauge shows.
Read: 12 mmHg
